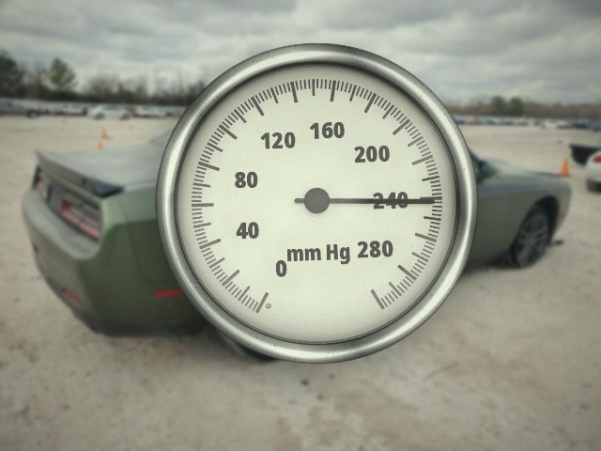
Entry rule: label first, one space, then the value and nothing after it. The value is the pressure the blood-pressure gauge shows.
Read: 242 mmHg
